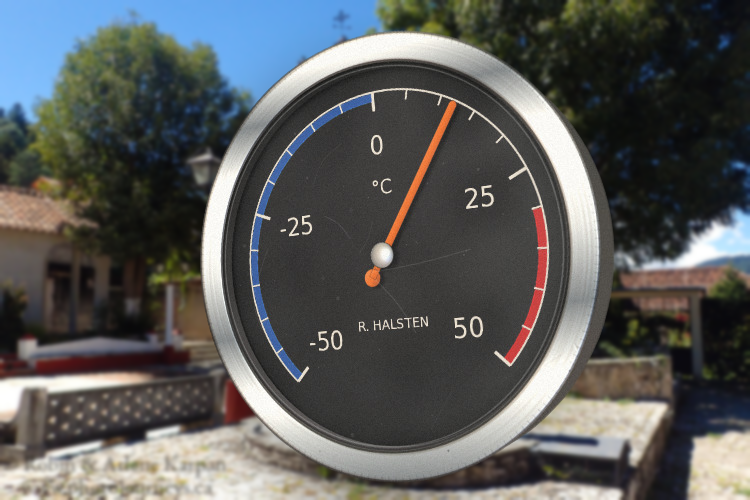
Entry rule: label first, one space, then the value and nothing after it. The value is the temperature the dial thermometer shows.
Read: 12.5 °C
